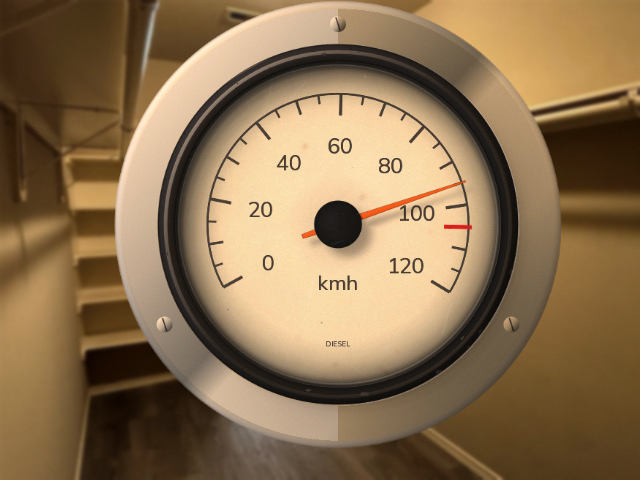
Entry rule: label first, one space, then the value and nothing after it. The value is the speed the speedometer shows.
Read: 95 km/h
